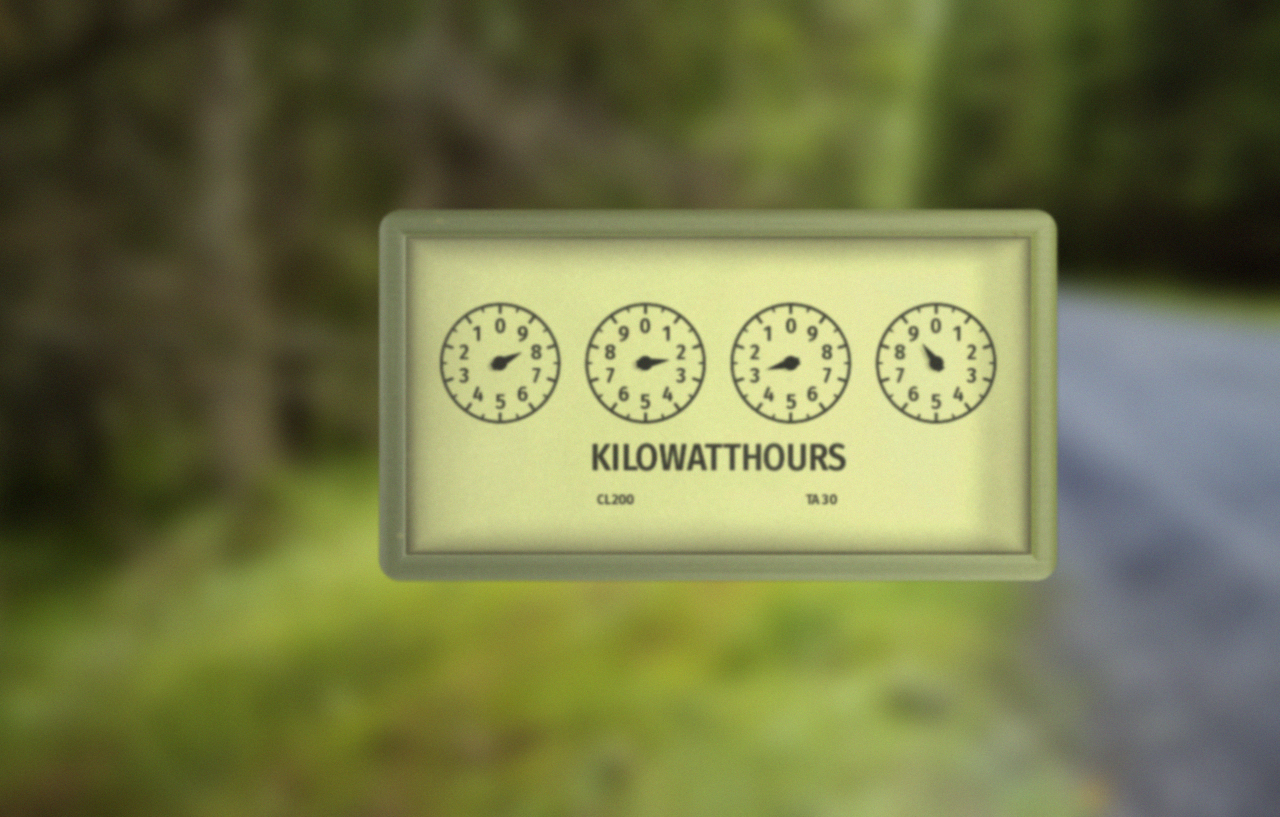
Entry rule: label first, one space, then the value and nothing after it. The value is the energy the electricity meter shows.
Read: 8229 kWh
